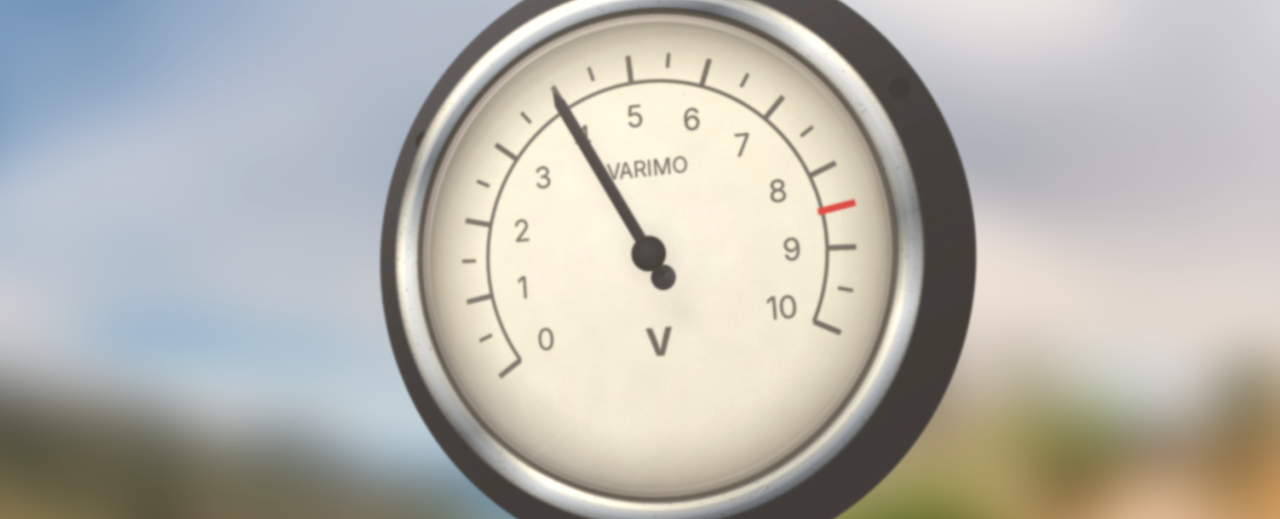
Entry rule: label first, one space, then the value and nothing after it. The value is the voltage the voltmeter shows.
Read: 4 V
